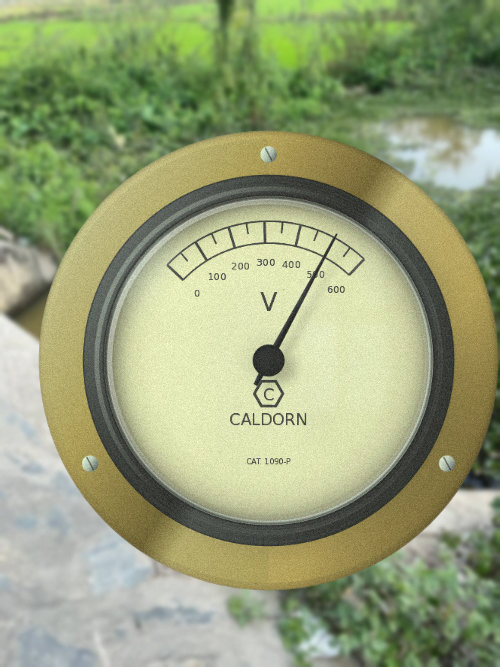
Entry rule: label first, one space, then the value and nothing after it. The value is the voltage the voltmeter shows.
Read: 500 V
